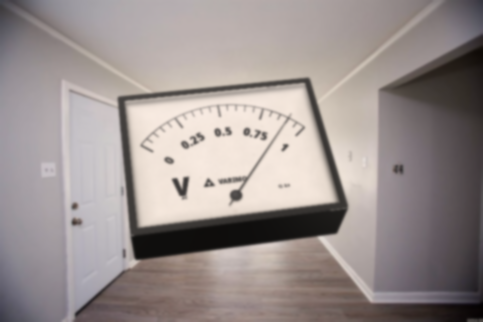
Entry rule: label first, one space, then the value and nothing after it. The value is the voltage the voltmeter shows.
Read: 0.9 V
